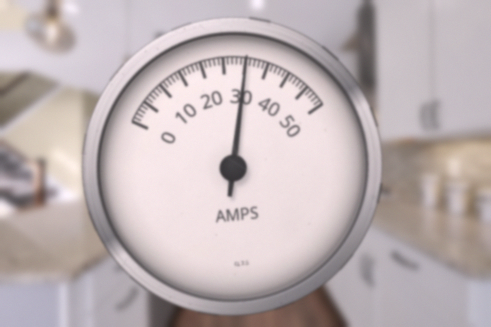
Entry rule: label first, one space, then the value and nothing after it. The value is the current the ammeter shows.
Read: 30 A
